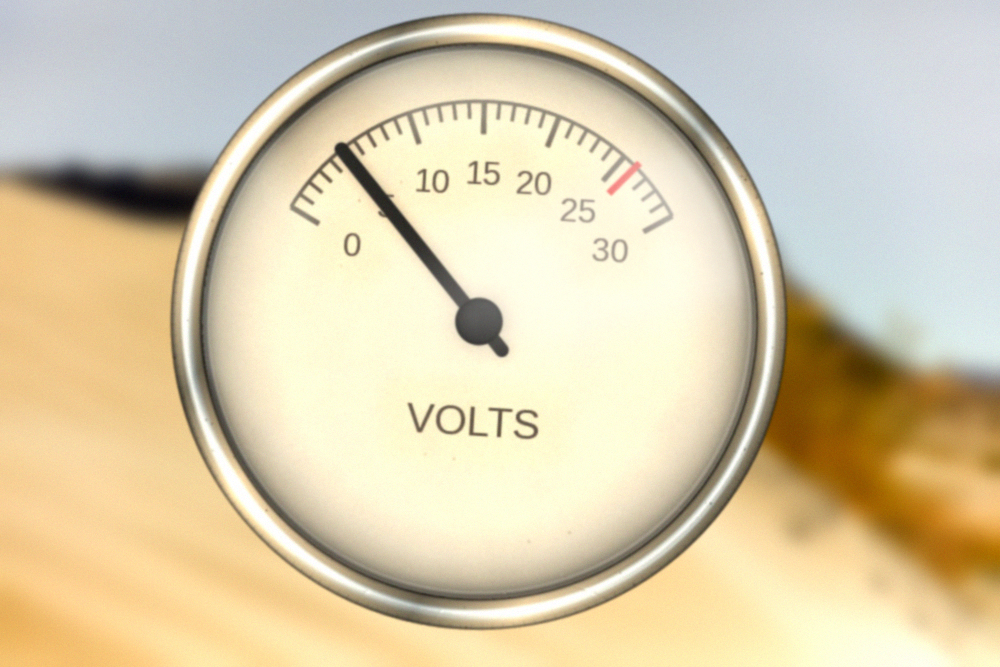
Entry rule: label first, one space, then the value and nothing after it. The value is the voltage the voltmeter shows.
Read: 5 V
